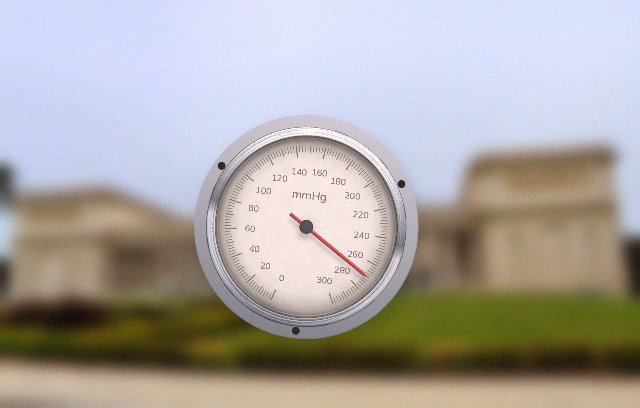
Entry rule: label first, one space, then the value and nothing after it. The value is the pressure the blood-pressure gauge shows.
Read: 270 mmHg
